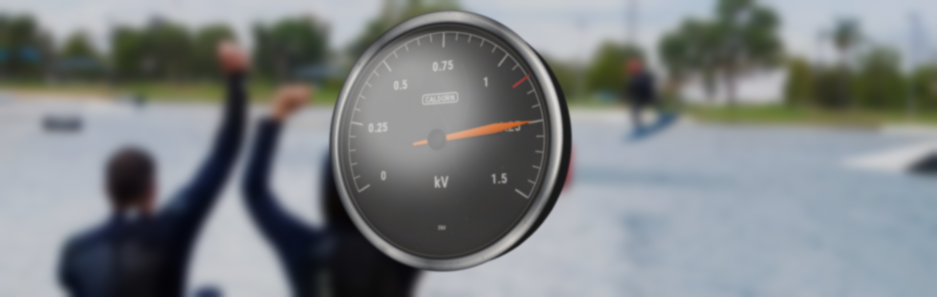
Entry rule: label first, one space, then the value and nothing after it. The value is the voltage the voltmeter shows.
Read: 1.25 kV
